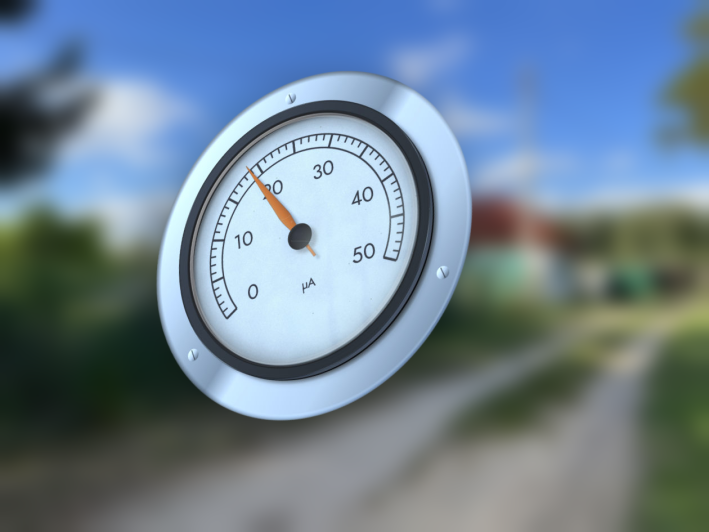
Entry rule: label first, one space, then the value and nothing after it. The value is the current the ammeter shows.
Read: 19 µA
